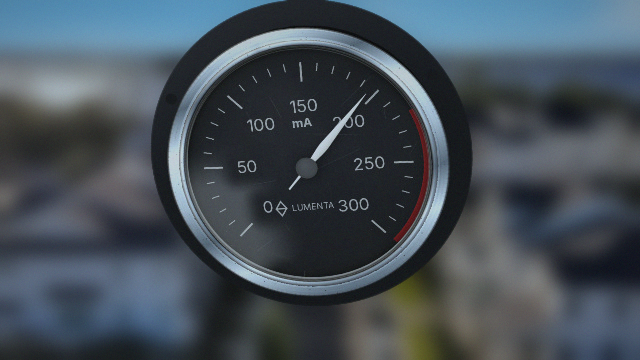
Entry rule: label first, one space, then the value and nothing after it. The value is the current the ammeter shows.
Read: 195 mA
